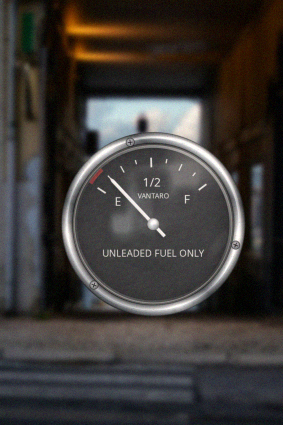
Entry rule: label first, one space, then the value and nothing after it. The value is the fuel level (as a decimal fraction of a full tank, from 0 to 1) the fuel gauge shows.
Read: 0.125
